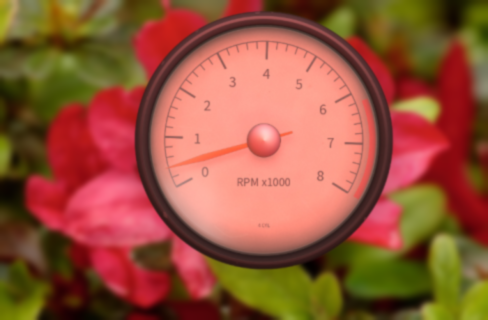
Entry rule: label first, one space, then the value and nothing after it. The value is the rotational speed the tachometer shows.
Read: 400 rpm
